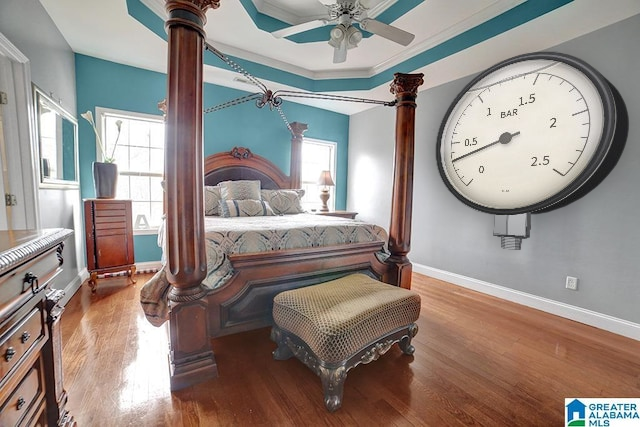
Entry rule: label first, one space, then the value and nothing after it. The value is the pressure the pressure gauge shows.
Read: 0.3 bar
